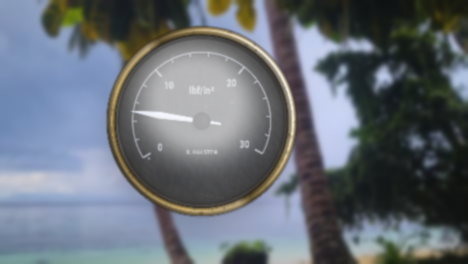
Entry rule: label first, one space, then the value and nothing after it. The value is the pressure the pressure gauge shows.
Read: 5 psi
